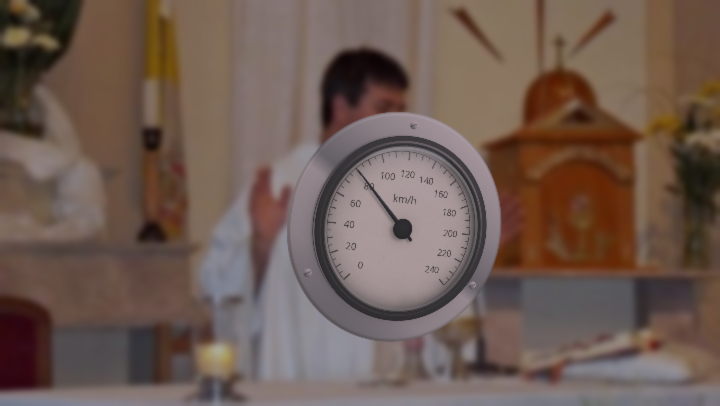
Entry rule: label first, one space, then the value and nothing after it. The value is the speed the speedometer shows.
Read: 80 km/h
